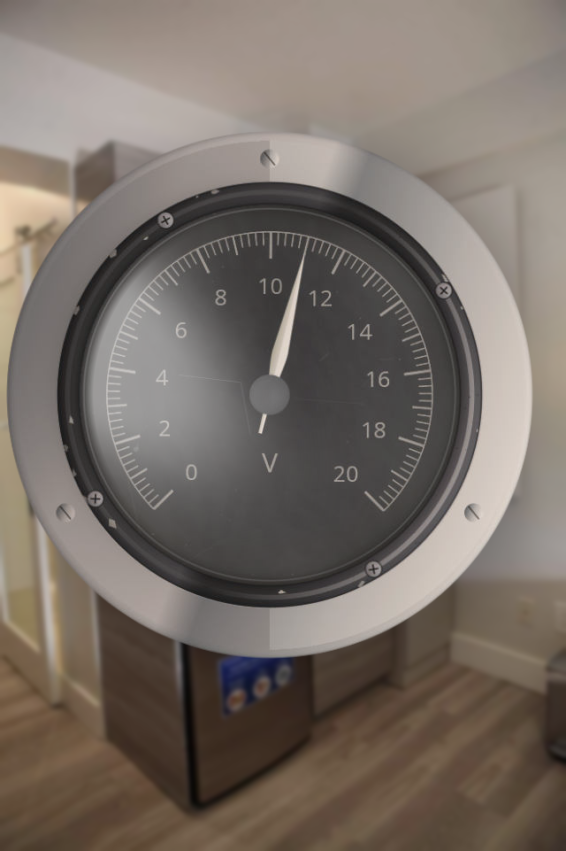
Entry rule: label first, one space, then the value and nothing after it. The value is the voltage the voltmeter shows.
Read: 11 V
